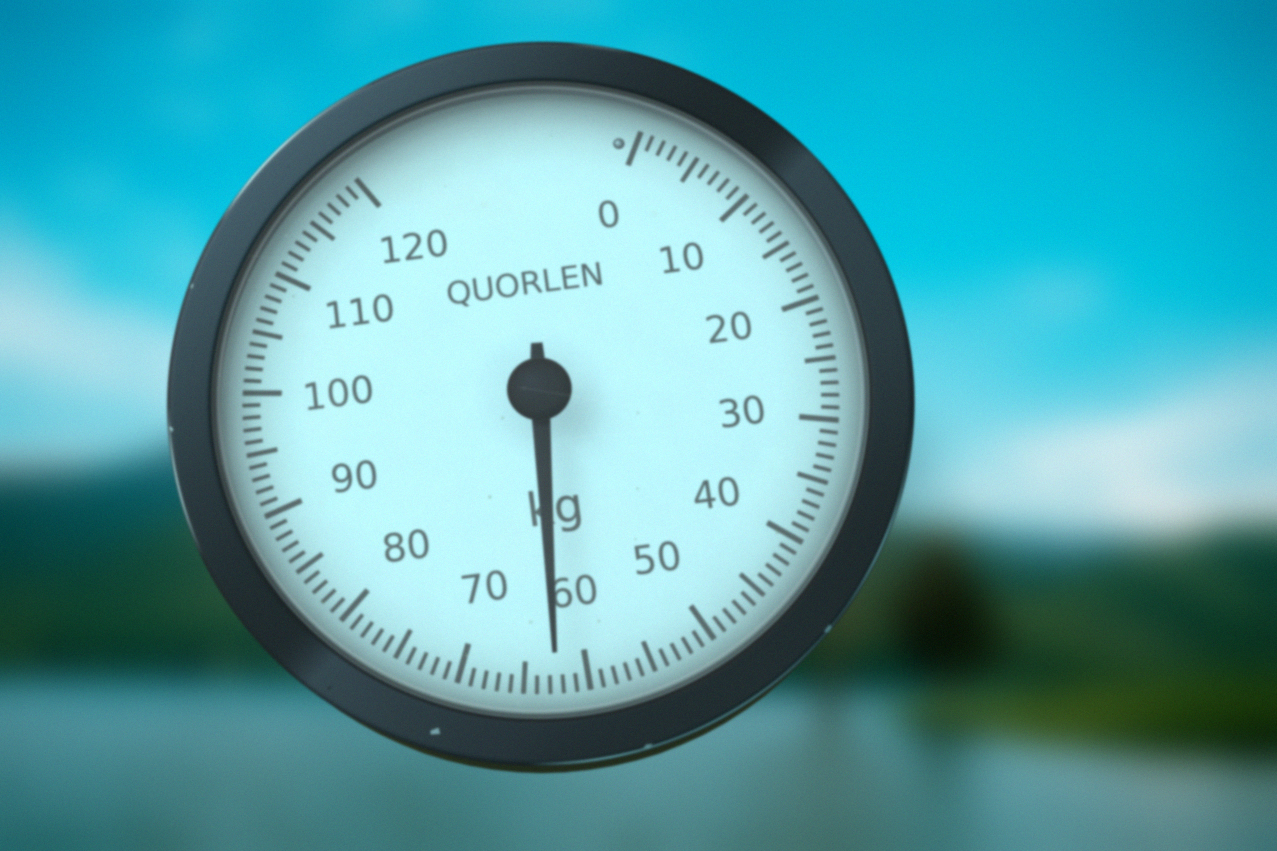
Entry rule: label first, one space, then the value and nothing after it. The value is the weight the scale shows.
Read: 62.5 kg
